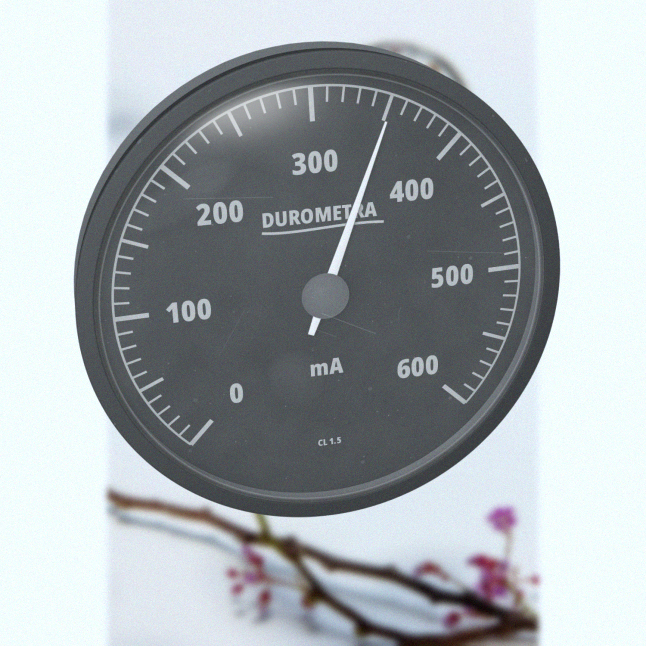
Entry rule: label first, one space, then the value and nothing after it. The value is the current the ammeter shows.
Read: 350 mA
